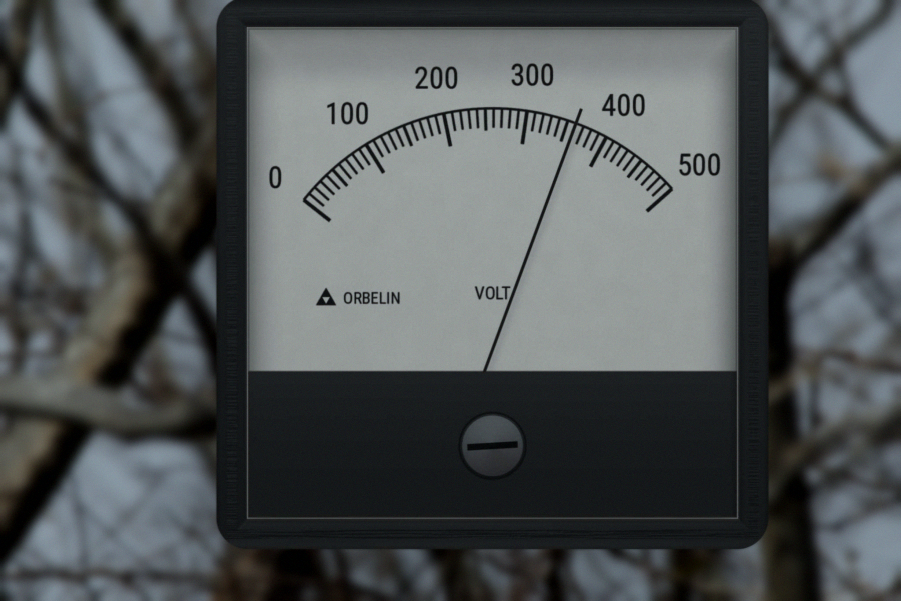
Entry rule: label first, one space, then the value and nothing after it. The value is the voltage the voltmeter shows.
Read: 360 V
